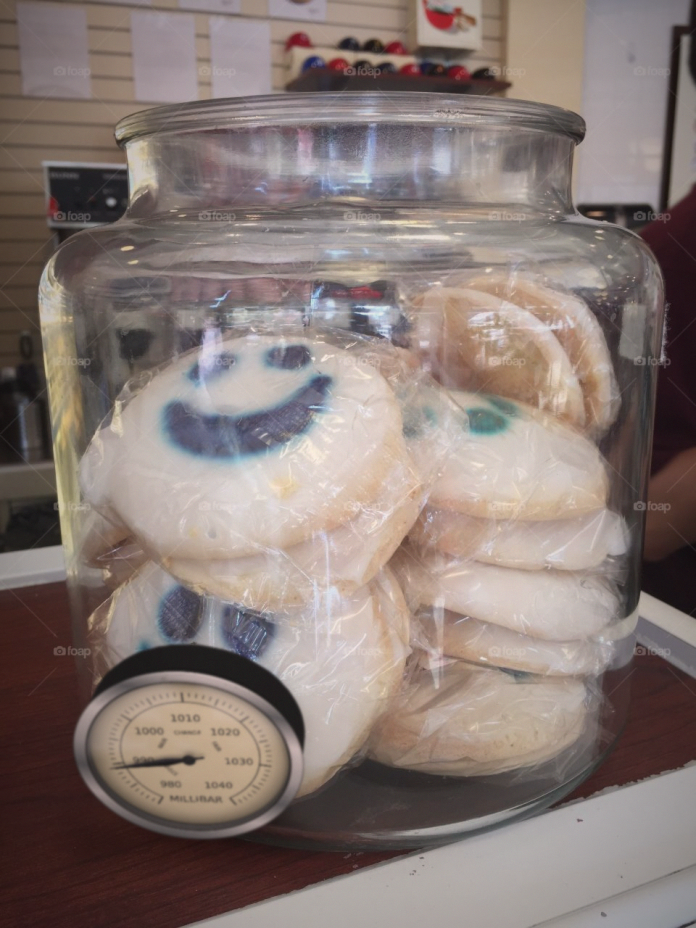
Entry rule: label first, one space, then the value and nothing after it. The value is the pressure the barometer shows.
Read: 990 mbar
